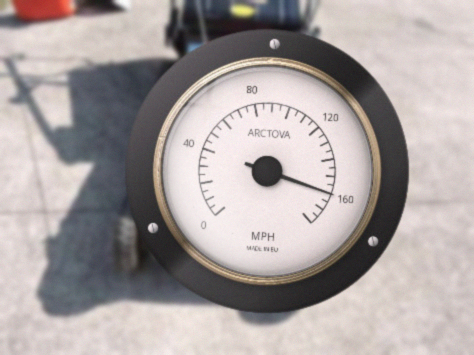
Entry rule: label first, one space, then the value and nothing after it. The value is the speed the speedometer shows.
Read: 160 mph
